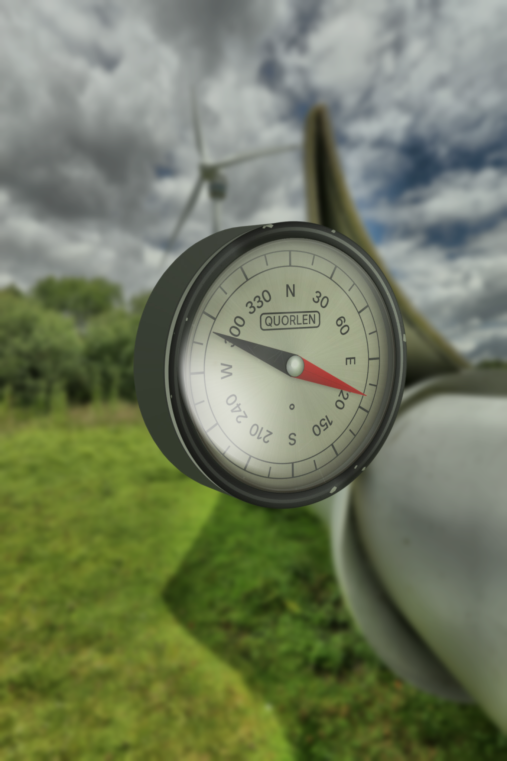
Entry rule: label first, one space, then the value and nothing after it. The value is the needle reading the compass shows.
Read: 112.5 °
